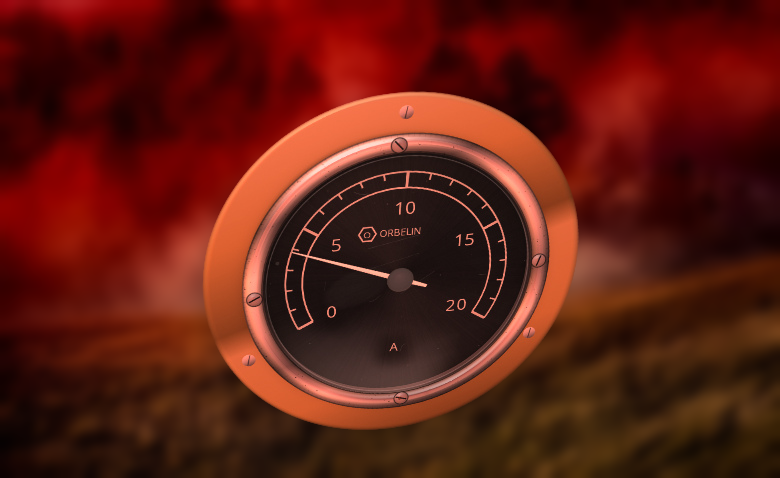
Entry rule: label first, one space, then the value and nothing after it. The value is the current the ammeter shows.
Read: 4 A
